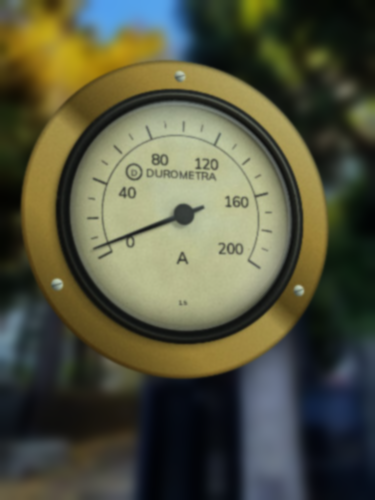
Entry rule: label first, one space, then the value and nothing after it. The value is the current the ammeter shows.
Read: 5 A
